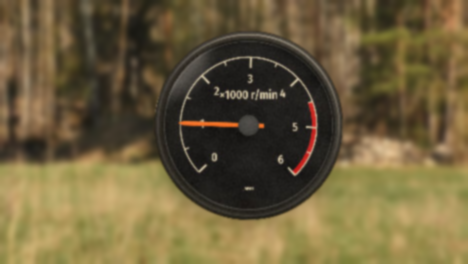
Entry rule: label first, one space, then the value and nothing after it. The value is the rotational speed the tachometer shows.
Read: 1000 rpm
